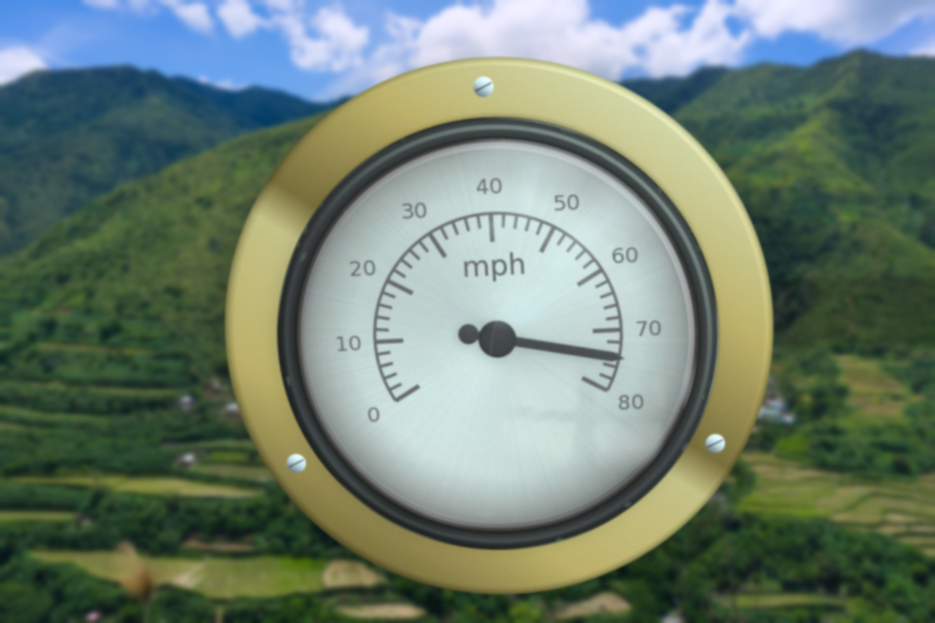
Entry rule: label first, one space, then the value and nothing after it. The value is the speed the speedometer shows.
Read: 74 mph
